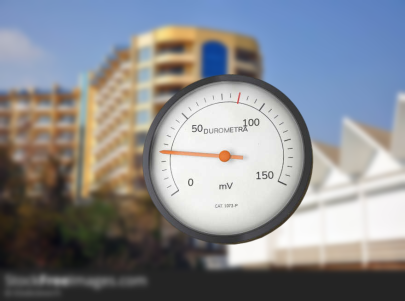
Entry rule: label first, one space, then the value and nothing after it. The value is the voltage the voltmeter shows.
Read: 25 mV
